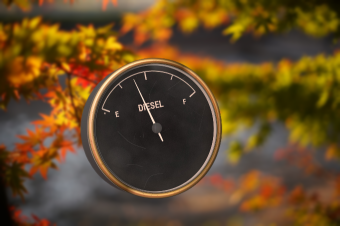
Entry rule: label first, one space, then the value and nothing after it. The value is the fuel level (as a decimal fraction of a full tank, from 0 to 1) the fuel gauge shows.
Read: 0.375
